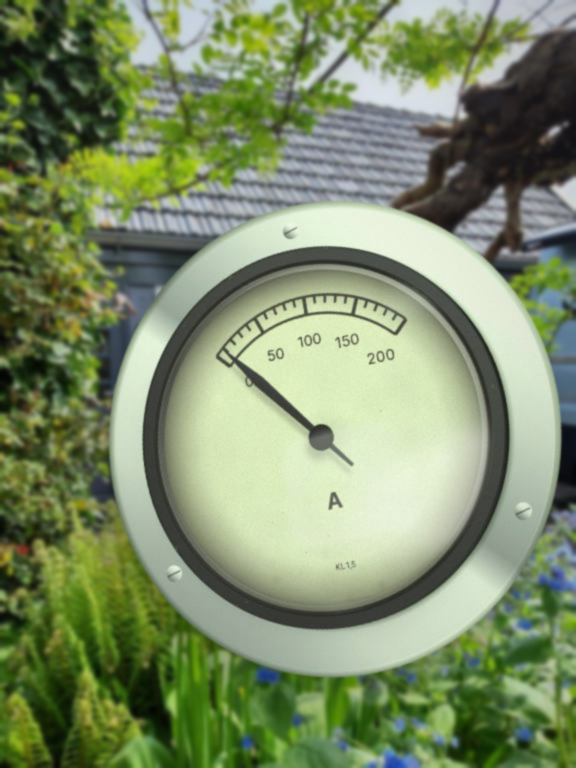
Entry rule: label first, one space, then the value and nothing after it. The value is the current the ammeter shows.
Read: 10 A
